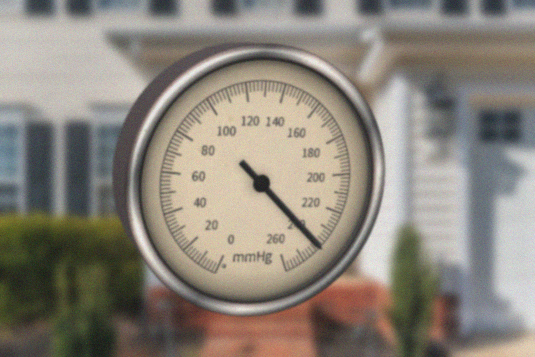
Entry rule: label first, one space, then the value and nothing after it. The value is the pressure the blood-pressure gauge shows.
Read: 240 mmHg
